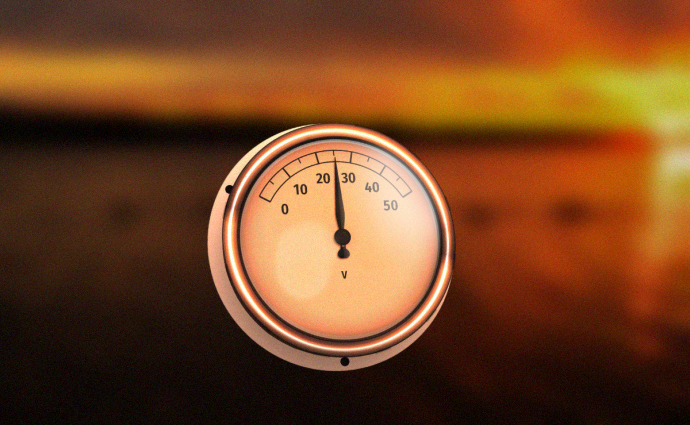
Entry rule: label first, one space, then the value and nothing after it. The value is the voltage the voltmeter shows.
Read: 25 V
